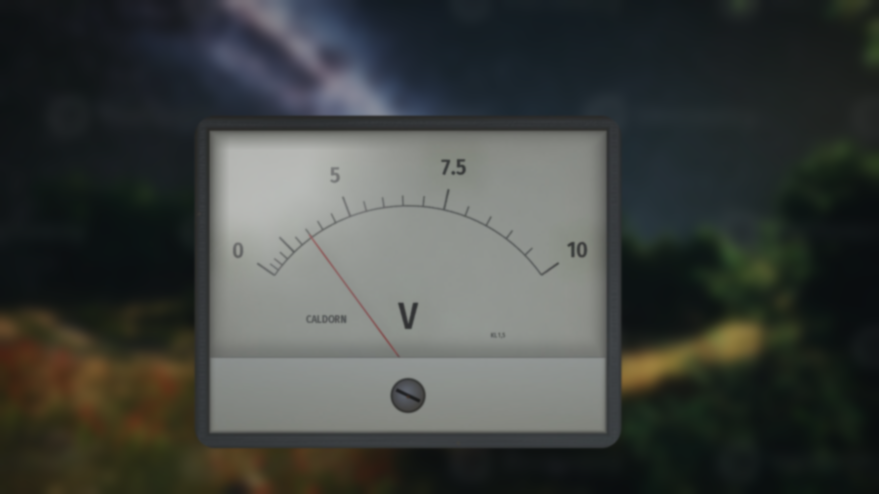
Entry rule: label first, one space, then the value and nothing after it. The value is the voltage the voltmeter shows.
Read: 3.5 V
